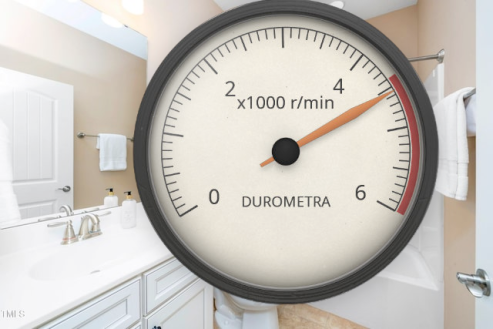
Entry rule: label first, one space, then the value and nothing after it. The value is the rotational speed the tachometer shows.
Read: 4550 rpm
